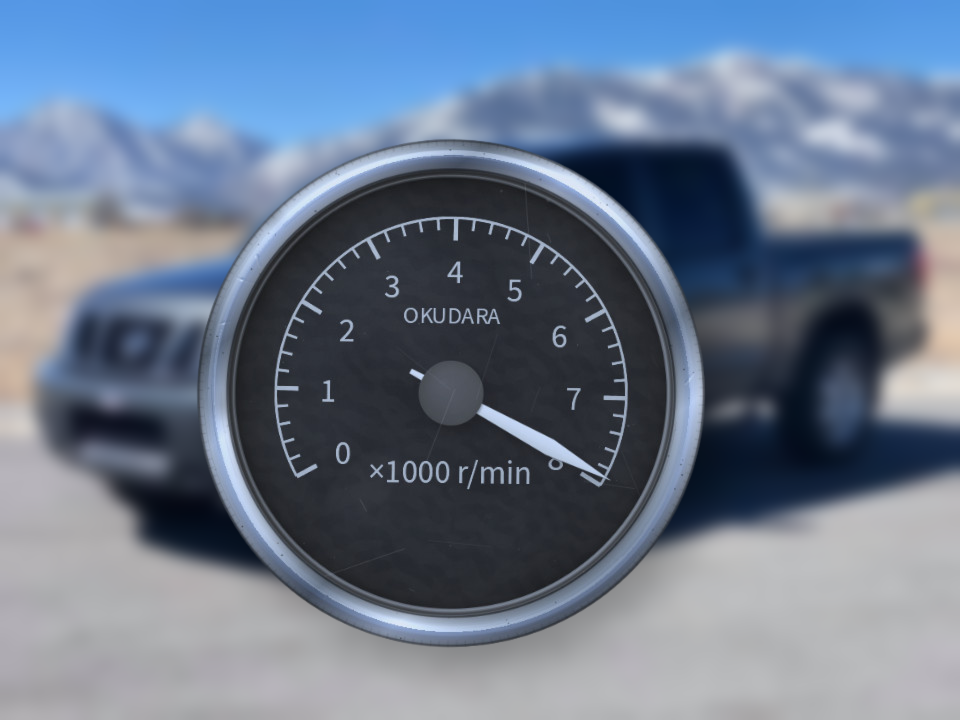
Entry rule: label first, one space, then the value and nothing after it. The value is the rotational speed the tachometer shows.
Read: 7900 rpm
